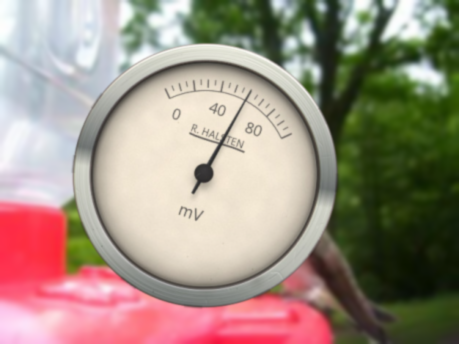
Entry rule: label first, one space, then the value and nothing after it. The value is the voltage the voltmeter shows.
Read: 60 mV
